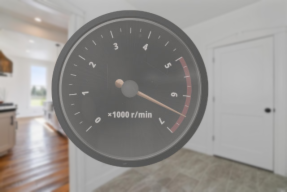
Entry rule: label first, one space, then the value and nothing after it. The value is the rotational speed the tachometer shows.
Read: 6500 rpm
